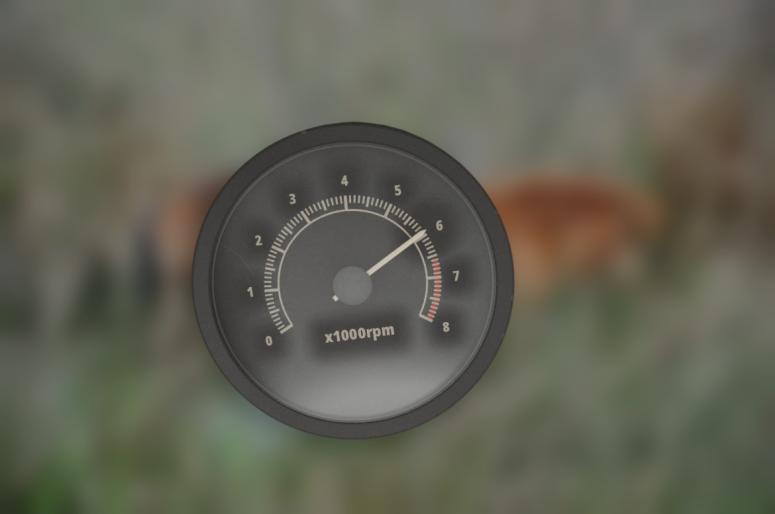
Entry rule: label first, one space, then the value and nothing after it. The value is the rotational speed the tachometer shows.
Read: 5900 rpm
